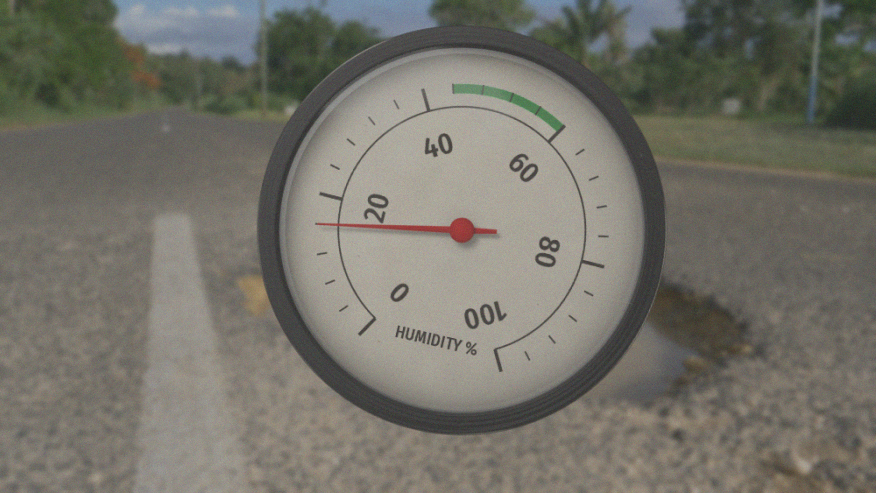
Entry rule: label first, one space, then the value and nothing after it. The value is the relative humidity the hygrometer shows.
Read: 16 %
